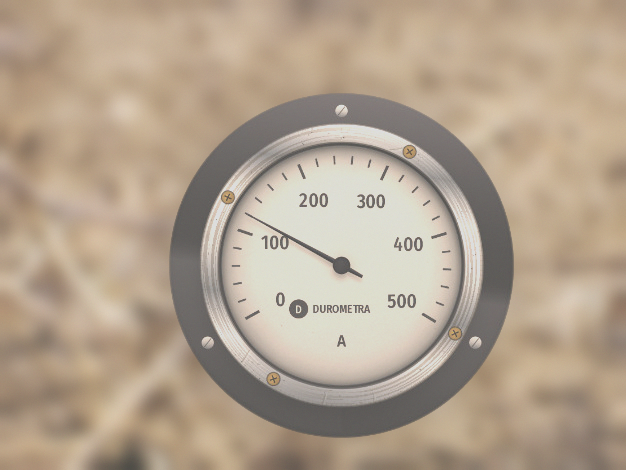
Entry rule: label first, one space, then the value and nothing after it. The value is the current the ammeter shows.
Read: 120 A
